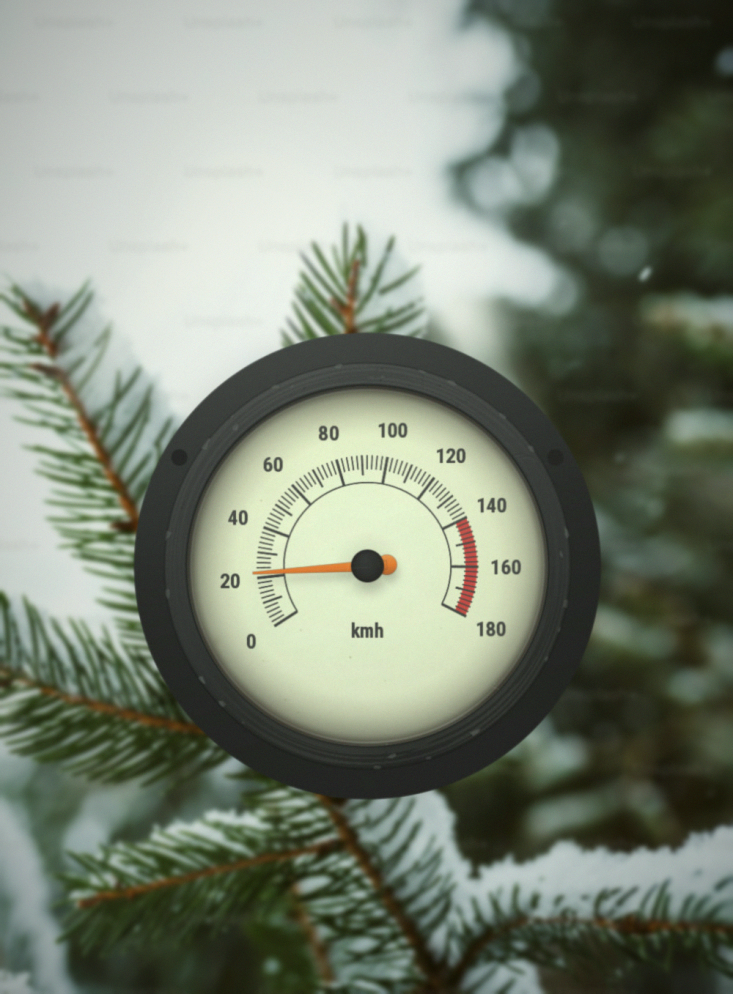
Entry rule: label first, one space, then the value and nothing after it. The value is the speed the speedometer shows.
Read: 22 km/h
